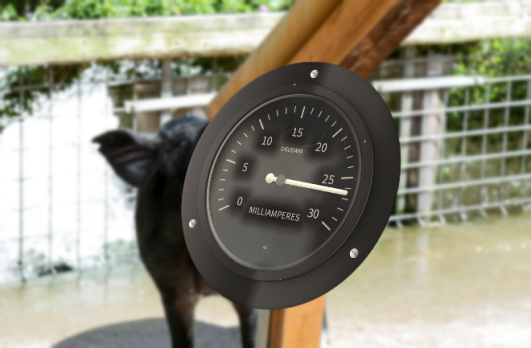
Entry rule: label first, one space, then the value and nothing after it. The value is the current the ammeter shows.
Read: 26.5 mA
